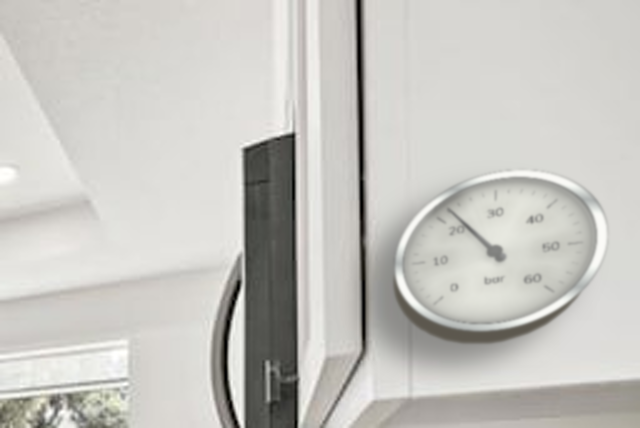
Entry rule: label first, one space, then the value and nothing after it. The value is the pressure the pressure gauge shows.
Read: 22 bar
